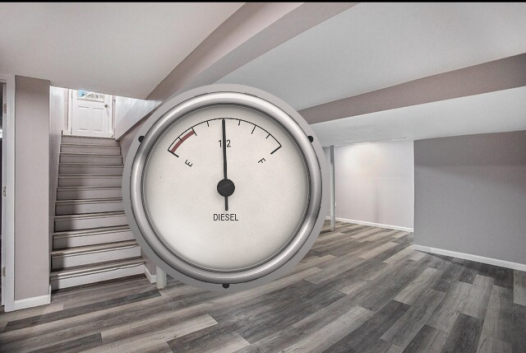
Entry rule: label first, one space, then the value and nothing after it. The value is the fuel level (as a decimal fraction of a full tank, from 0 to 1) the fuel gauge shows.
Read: 0.5
